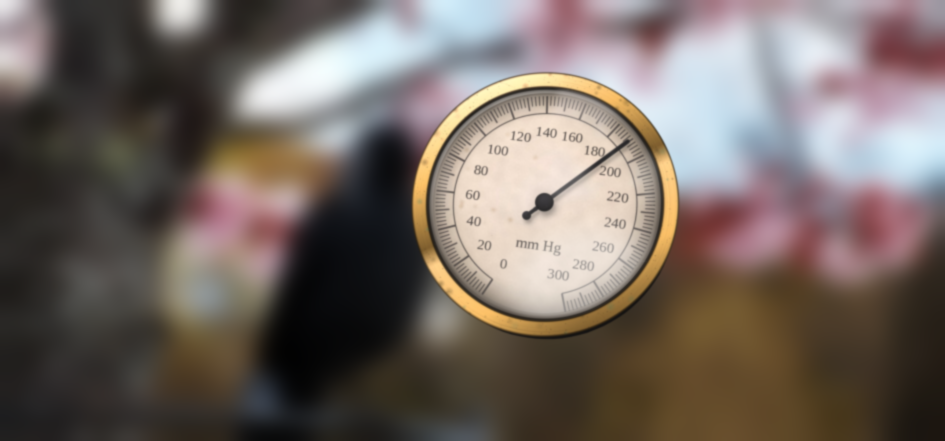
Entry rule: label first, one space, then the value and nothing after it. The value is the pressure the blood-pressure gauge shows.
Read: 190 mmHg
